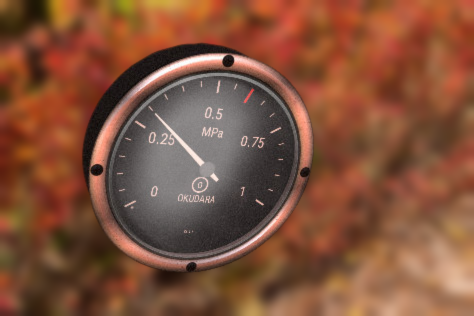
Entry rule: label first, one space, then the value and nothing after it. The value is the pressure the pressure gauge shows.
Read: 0.3 MPa
